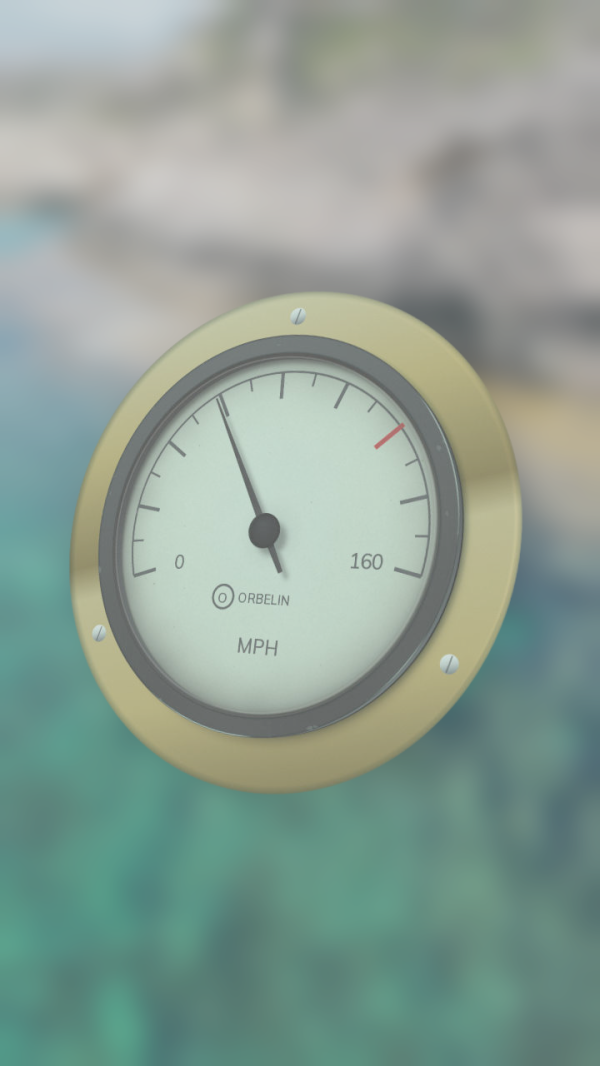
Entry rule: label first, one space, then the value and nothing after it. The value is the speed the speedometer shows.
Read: 60 mph
